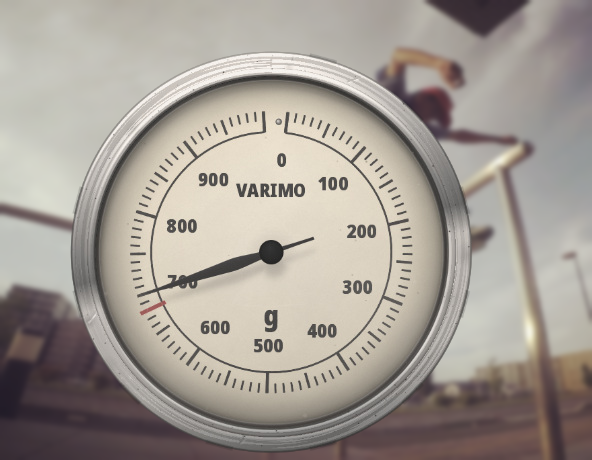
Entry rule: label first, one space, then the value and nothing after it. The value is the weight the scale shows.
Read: 700 g
